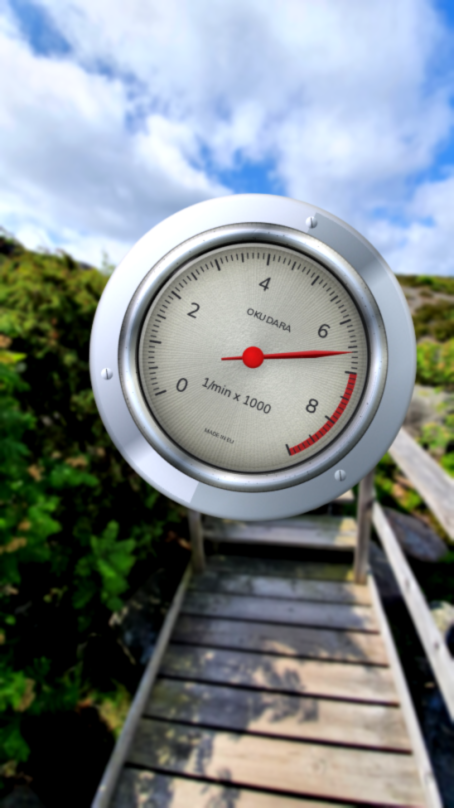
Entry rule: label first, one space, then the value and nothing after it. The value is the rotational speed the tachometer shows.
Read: 6600 rpm
